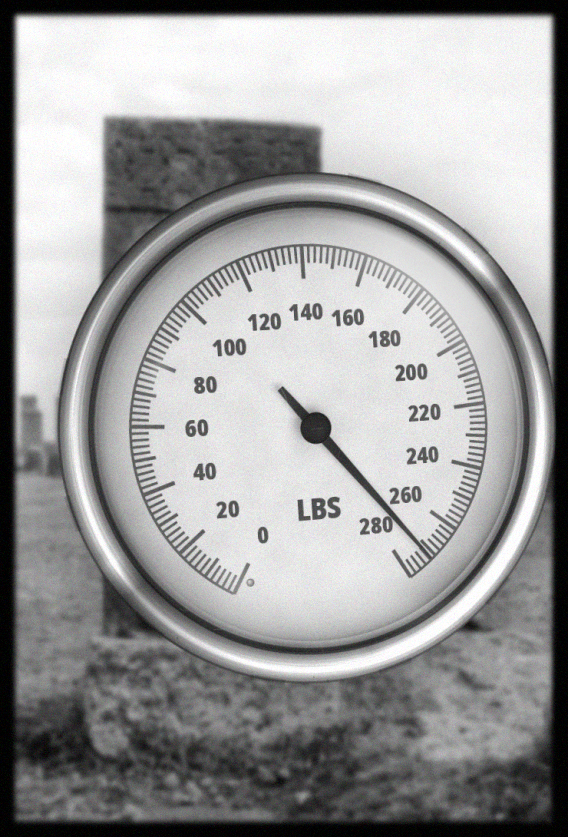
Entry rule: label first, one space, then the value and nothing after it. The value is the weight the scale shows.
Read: 272 lb
